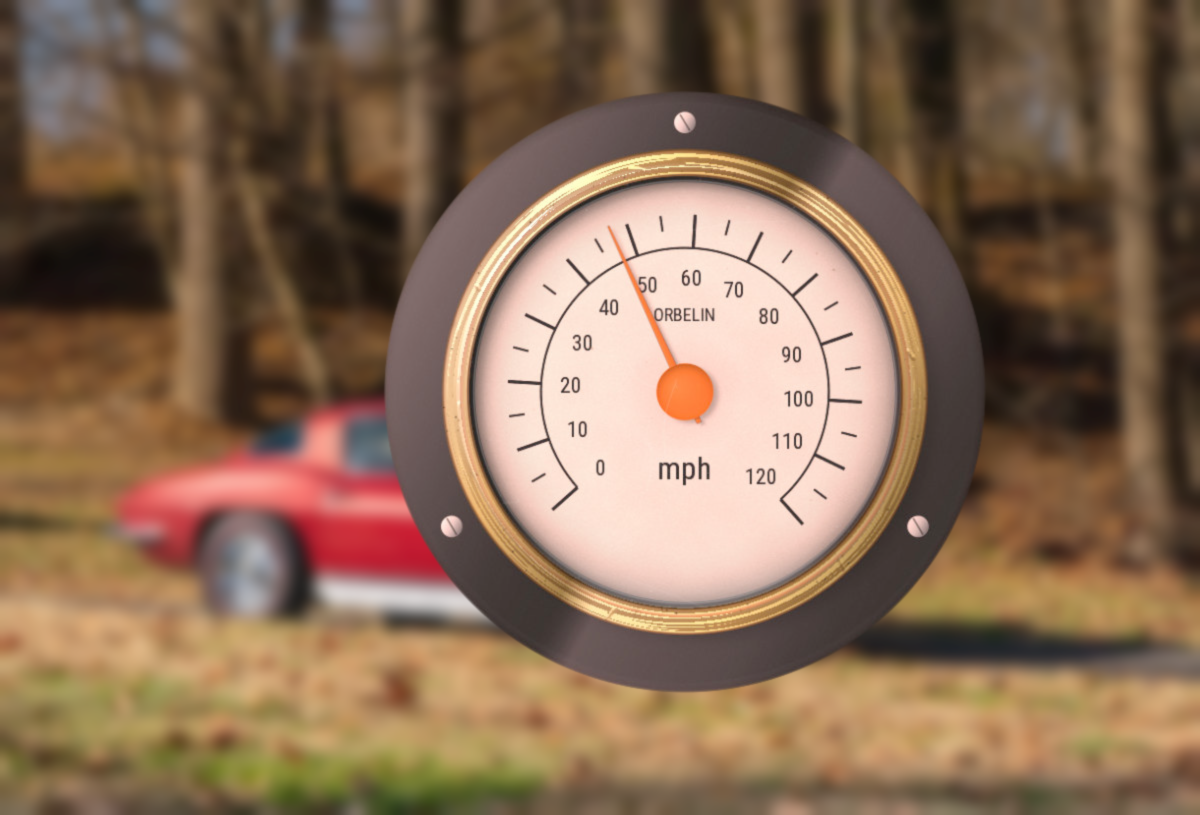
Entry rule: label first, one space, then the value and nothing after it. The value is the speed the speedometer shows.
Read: 47.5 mph
